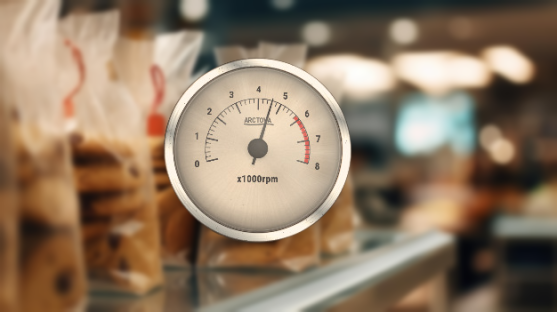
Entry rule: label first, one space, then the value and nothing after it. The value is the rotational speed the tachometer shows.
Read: 4600 rpm
